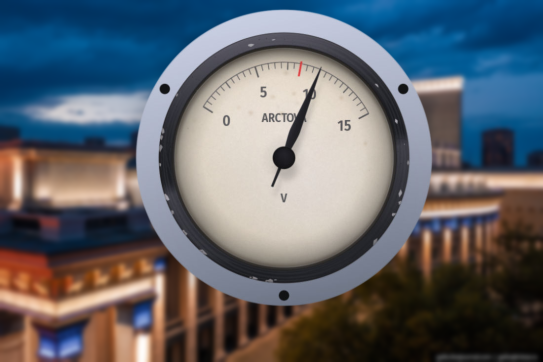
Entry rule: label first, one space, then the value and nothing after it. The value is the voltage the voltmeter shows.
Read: 10 V
